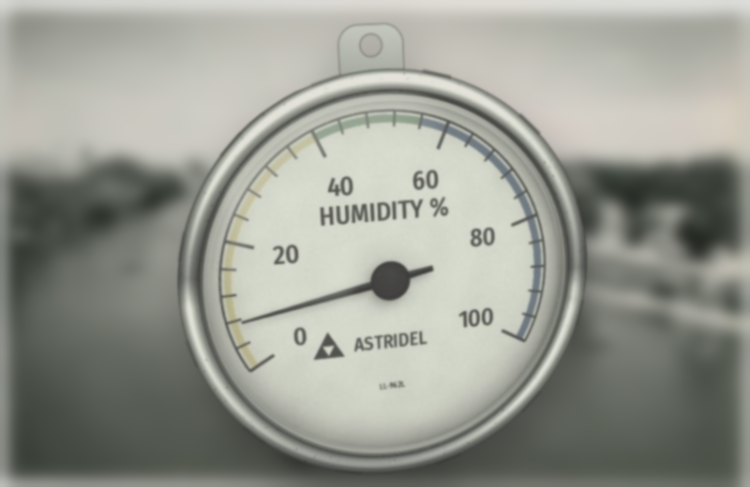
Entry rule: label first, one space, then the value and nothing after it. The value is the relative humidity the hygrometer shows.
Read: 8 %
